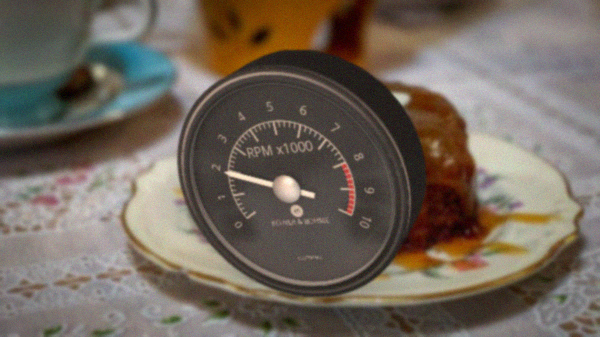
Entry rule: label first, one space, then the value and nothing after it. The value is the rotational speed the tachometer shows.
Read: 2000 rpm
